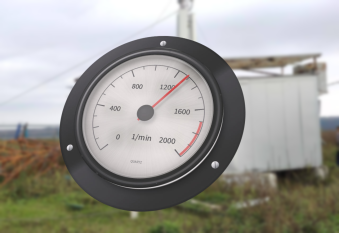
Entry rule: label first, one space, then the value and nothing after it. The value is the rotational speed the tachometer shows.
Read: 1300 rpm
